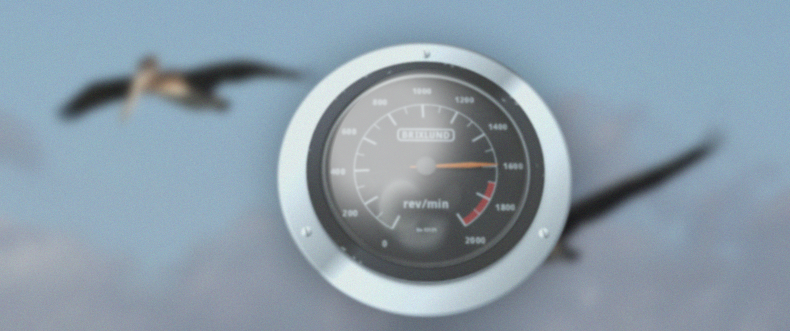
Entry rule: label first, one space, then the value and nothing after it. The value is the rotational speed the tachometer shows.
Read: 1600 rpm
